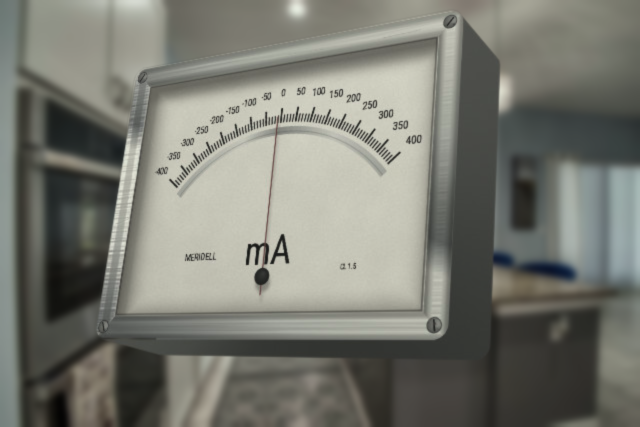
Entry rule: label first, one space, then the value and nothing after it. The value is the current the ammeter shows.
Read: 0 mA
